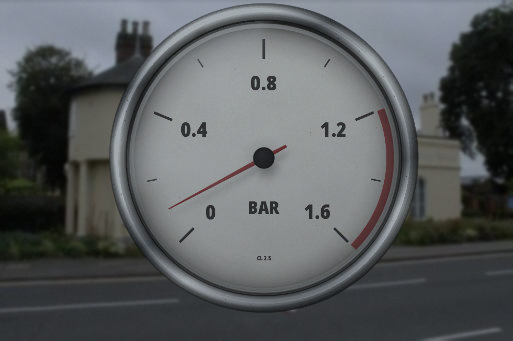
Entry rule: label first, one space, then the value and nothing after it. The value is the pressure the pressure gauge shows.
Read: 0.1 bar
